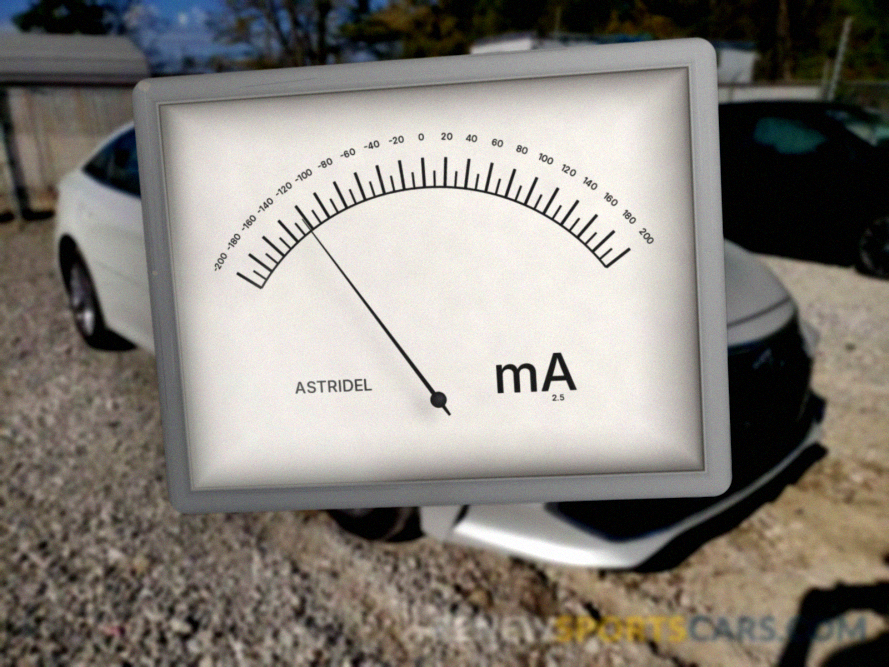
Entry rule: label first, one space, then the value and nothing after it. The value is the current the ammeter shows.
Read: -120 mA
